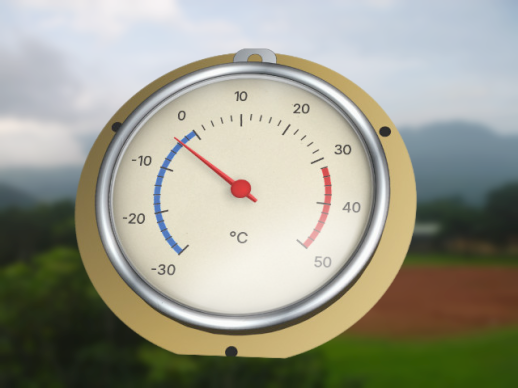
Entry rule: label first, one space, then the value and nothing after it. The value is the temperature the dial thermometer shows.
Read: -4 °C
